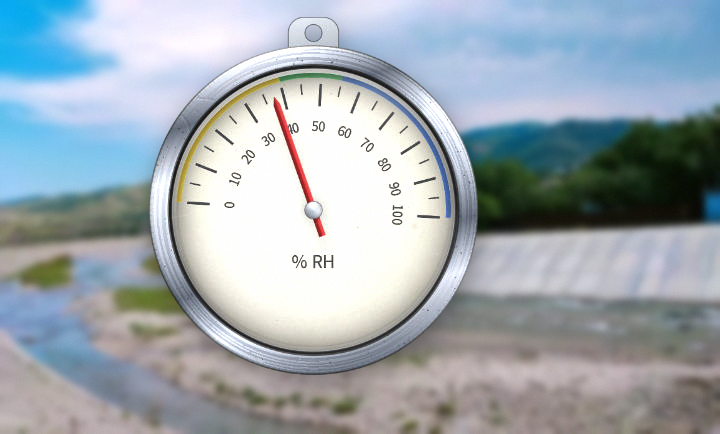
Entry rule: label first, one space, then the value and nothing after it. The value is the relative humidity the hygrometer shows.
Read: 37.5 %
